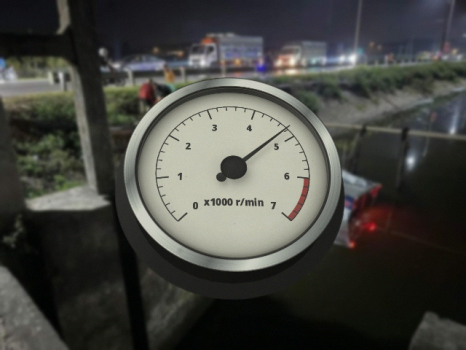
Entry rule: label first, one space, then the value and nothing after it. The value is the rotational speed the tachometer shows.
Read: 4800 rpm
